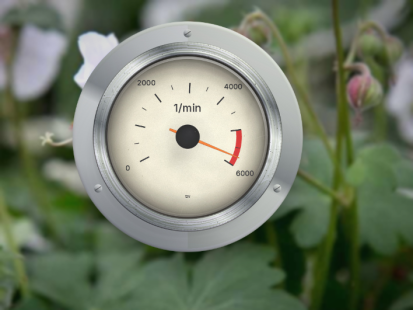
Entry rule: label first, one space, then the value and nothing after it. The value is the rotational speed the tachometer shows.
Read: 5750 rpm
